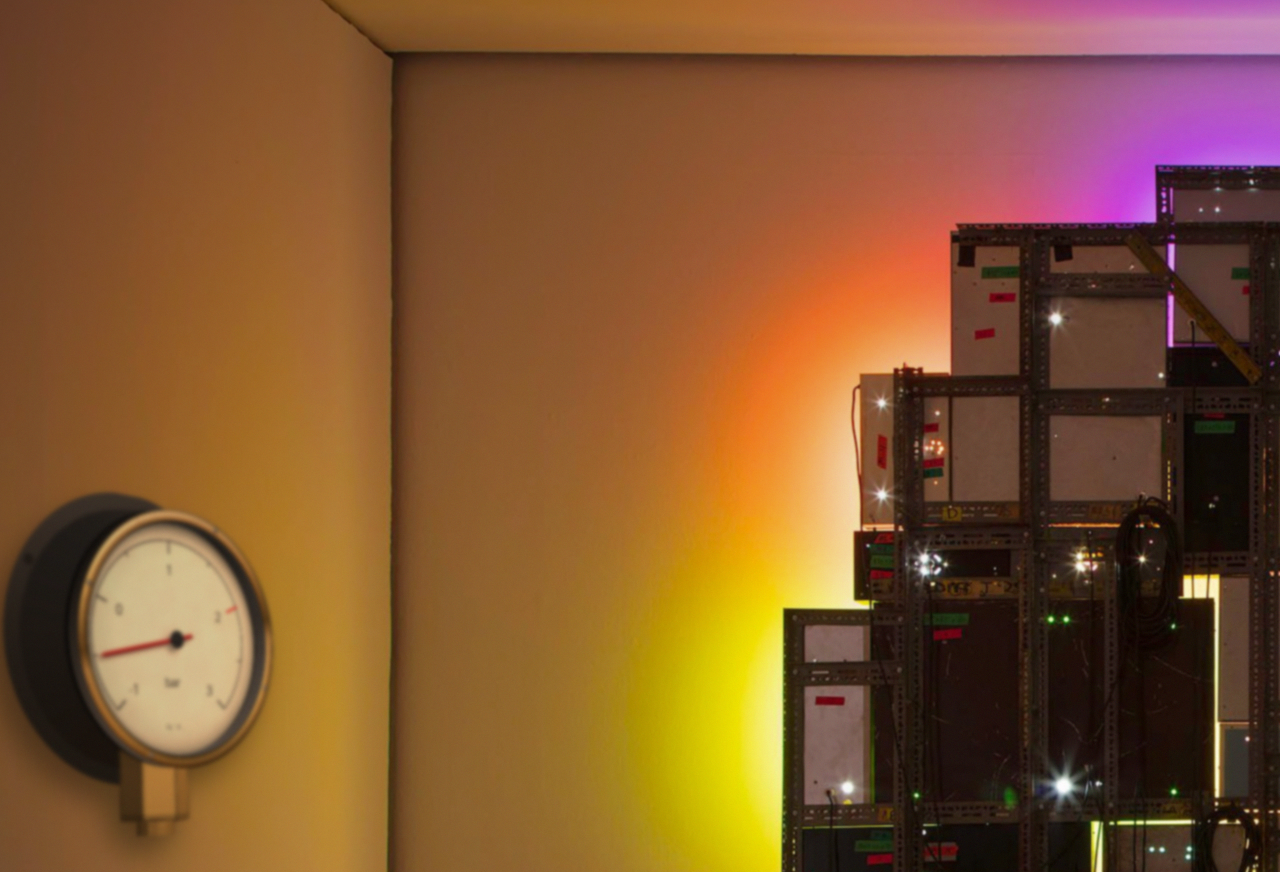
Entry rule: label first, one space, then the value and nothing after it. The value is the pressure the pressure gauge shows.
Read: -0.5 bar
